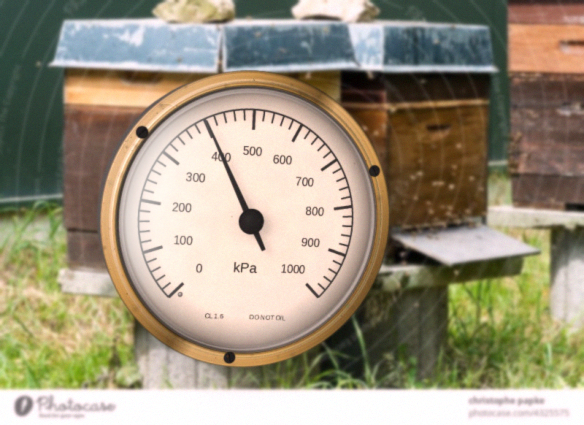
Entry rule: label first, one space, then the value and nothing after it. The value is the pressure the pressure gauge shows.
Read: 400 kPa
